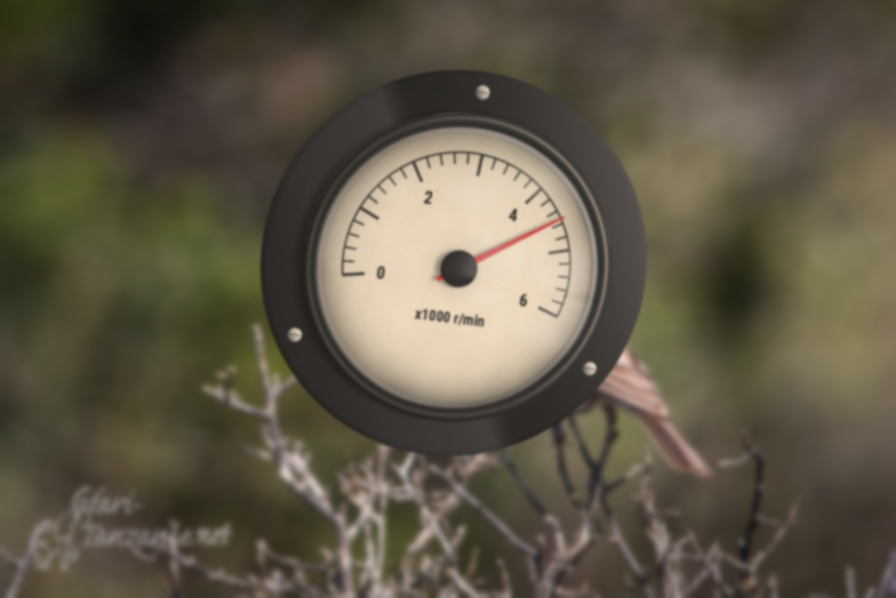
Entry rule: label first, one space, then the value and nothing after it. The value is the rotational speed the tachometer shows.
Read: 4500 rpm
